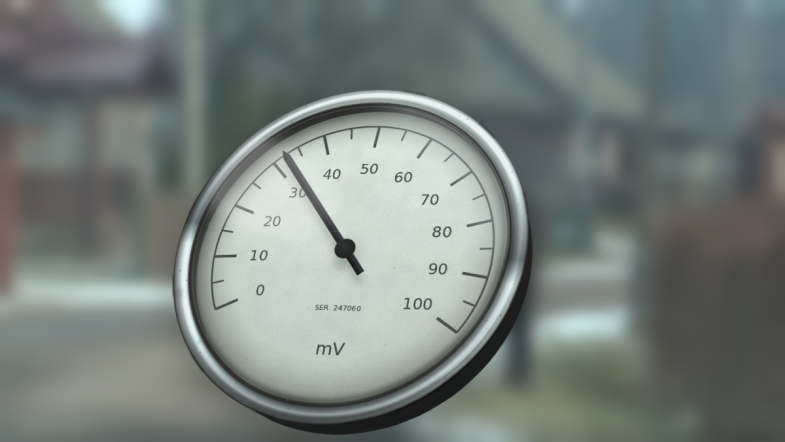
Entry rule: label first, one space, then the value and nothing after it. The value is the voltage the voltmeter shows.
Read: 32.5 mV
